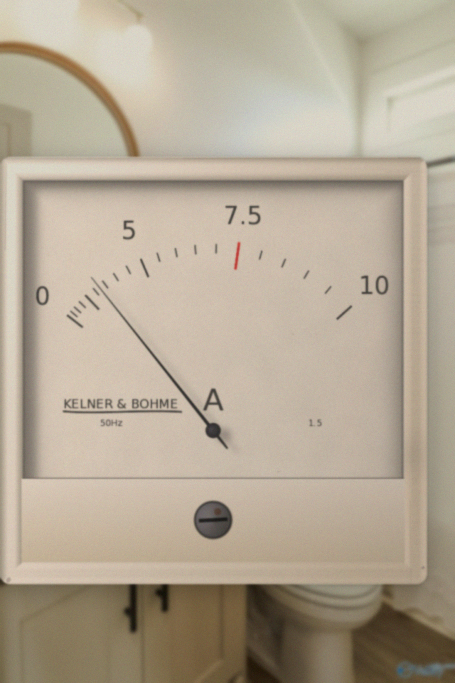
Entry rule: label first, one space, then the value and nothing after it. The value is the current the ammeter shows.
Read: 3.25 A
